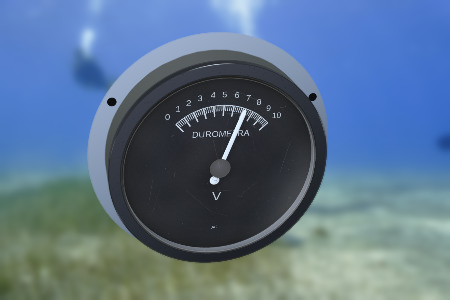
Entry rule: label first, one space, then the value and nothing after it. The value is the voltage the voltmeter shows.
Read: 7 V
